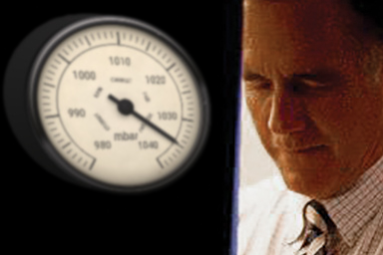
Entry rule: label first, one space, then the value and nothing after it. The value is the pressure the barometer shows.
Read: 1035 mbar
